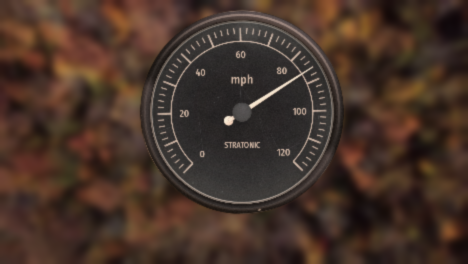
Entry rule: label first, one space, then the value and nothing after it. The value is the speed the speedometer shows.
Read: 86 mph
